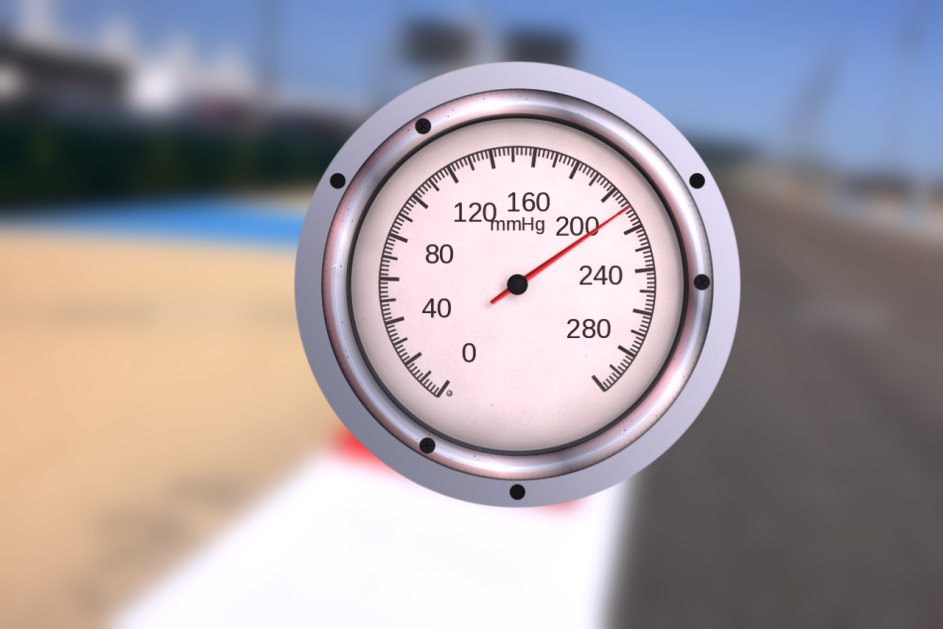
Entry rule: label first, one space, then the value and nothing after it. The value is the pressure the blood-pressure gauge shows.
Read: 210 mmHg
